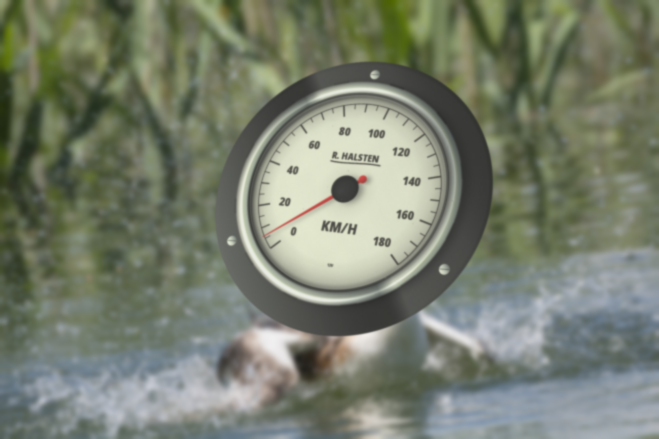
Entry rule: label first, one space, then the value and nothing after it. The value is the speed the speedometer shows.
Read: 5 km/h
